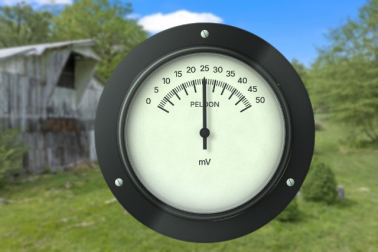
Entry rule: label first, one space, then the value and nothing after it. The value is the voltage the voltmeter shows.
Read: 25 mV
